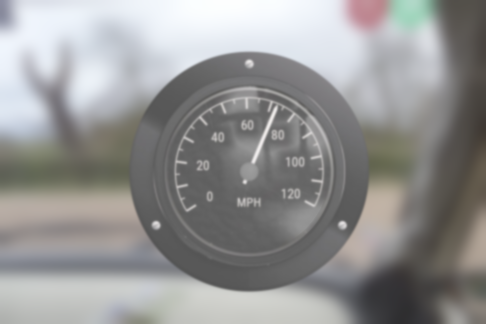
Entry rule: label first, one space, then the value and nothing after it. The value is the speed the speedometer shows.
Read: 72.5 mph
